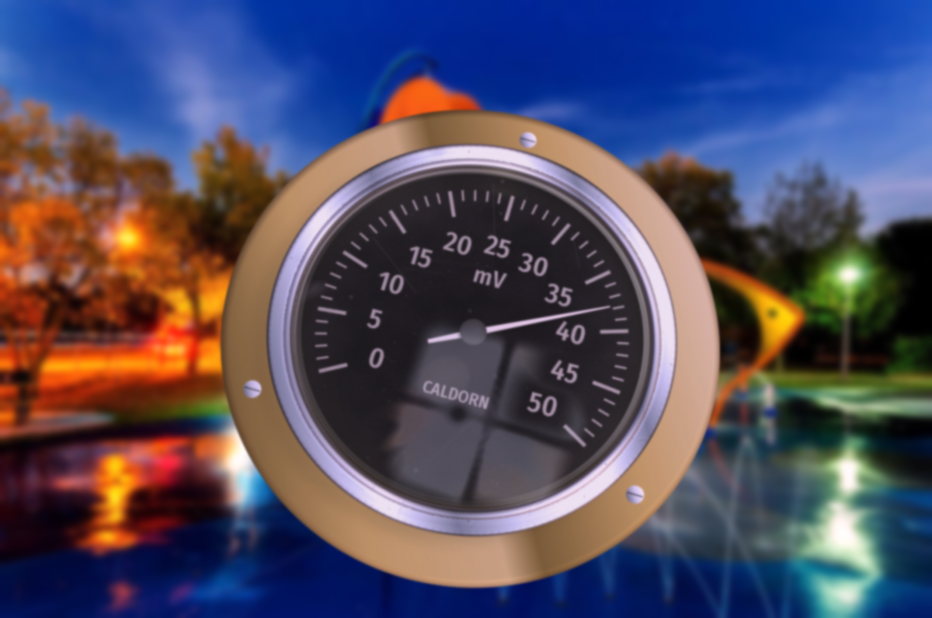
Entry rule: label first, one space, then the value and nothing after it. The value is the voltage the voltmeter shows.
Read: 38 mV
